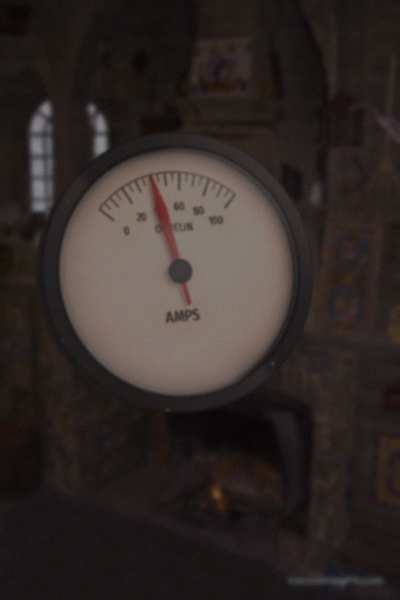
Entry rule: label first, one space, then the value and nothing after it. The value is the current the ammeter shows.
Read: 40 A
